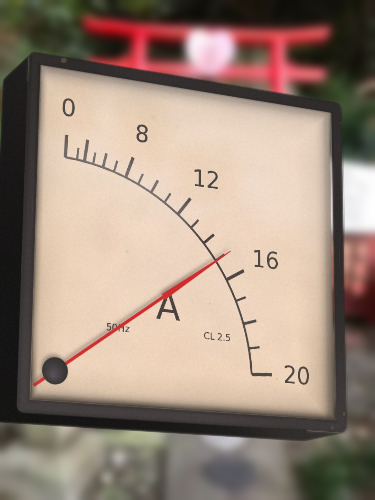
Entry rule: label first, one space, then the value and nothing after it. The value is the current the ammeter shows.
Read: 15 A
